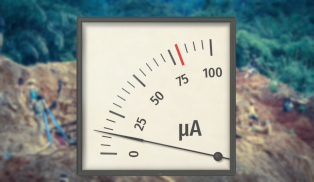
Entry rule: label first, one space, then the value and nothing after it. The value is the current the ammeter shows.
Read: 12.5 µA
